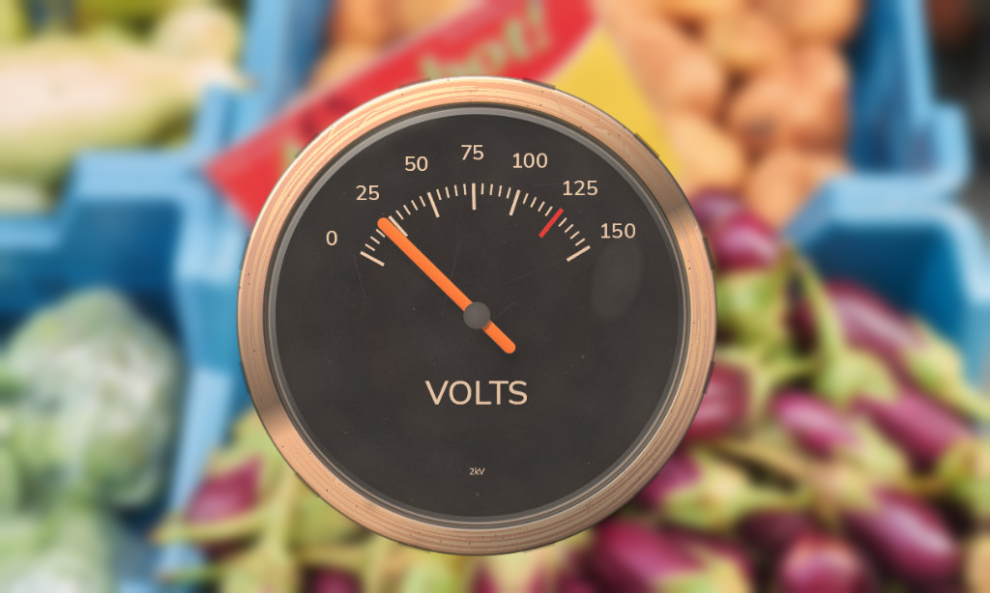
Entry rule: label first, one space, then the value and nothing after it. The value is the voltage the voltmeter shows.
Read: 20 V
